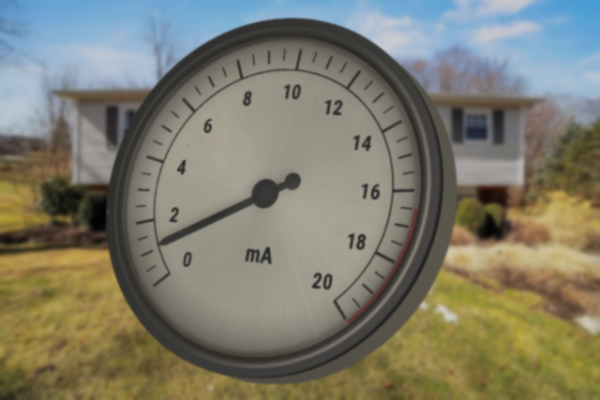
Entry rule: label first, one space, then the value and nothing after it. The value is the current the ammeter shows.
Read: 1 mA
